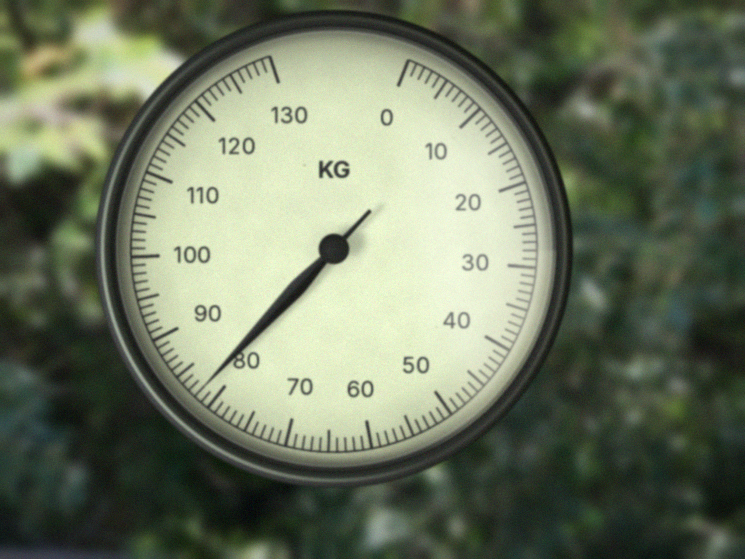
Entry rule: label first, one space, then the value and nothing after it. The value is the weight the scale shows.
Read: 82 kg
